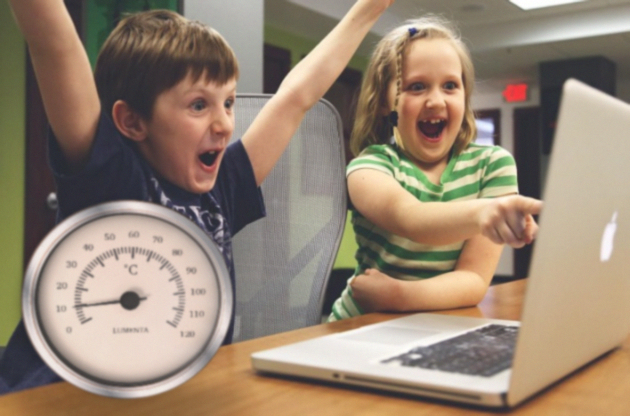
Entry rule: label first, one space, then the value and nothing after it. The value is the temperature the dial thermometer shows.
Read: 10 °C
